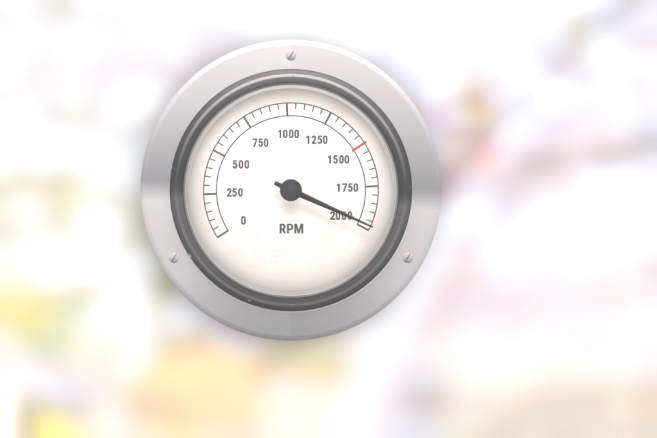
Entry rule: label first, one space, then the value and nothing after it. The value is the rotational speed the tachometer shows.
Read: 1975 rpm
